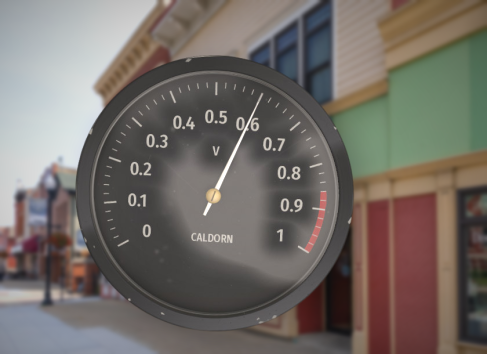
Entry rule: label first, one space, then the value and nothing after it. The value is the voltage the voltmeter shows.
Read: 0.6 V
